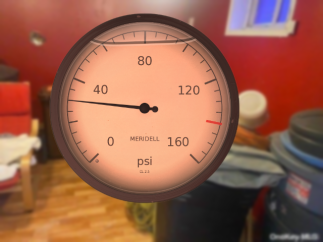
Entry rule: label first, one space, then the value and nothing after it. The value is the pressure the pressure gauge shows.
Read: 30 psi
